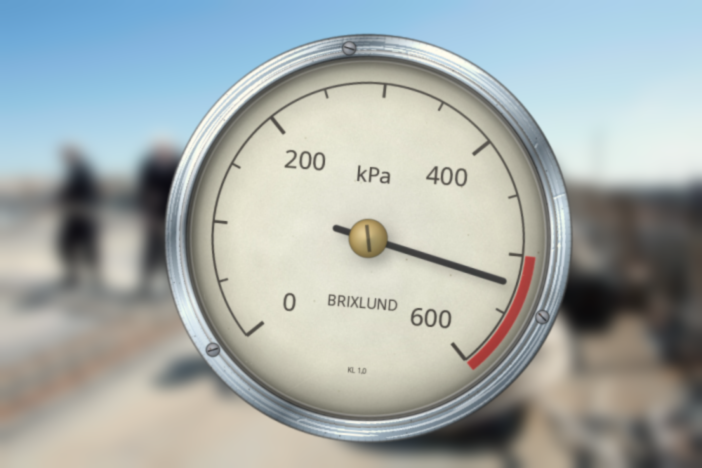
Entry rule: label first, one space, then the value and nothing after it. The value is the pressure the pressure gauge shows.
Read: 525 kPa
